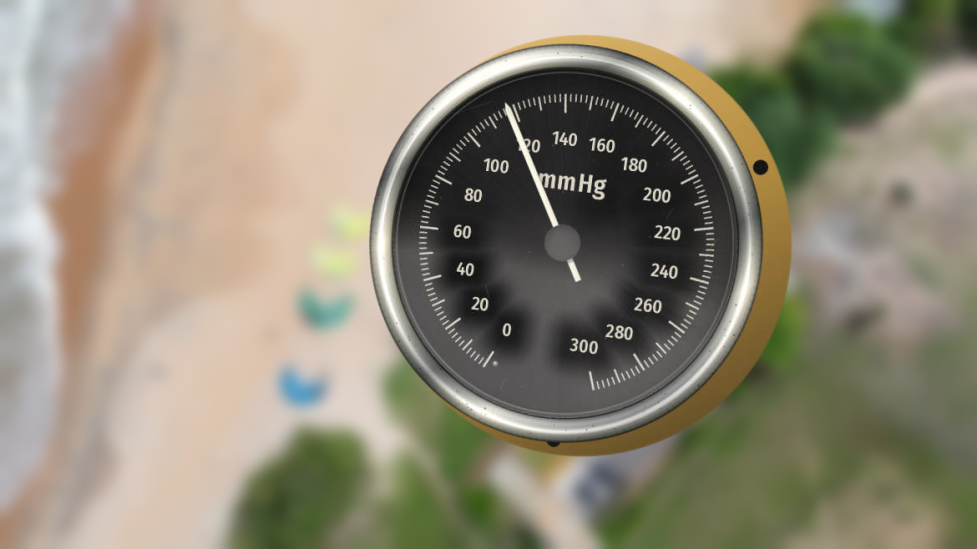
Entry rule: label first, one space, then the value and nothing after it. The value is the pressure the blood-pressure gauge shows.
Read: 118 mmHg
